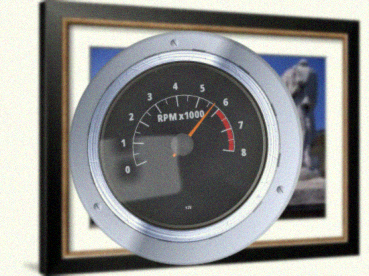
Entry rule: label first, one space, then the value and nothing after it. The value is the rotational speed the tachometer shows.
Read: 5750 rpm
